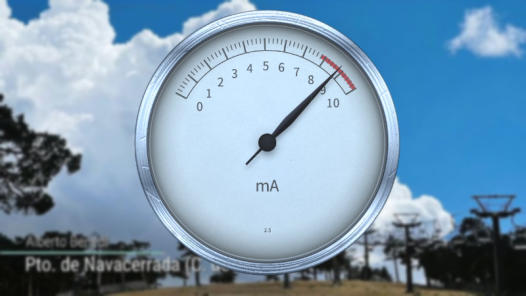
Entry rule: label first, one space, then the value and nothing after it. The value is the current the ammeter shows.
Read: 8.8 mA
